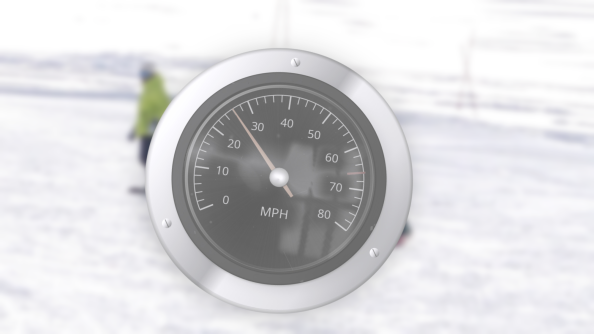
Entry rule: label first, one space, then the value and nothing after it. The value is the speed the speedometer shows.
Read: 26 mph
